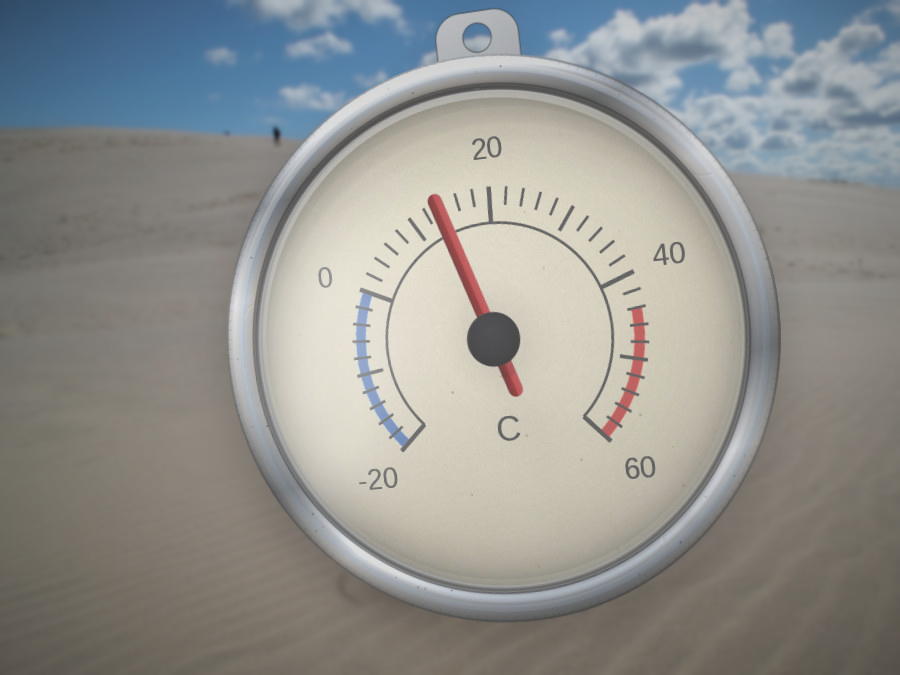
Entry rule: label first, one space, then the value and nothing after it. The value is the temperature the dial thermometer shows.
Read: 14 °C
